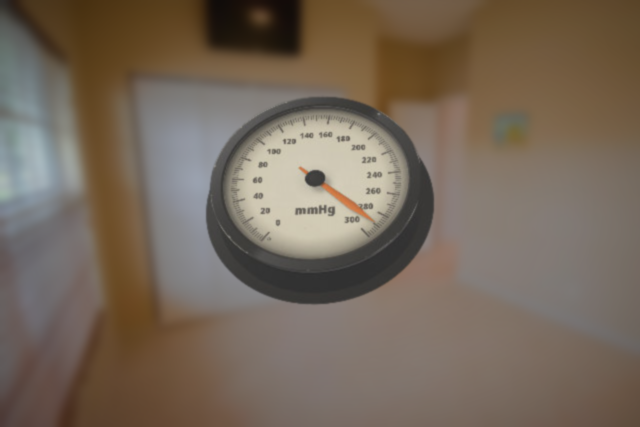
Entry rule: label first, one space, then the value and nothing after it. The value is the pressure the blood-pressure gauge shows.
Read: 290 mmHg
